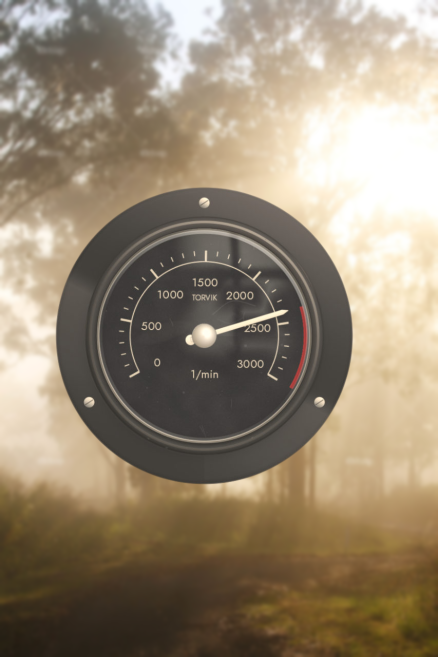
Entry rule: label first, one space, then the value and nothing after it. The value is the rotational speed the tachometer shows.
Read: 2400 rpm
